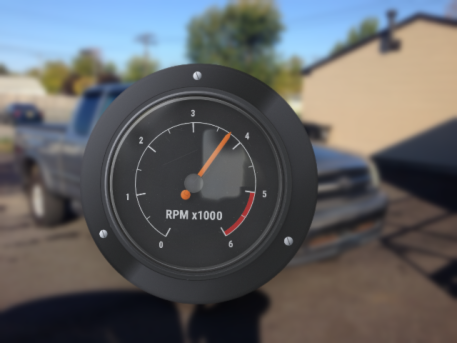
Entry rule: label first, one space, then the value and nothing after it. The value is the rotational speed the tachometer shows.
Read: 3750 rpm
